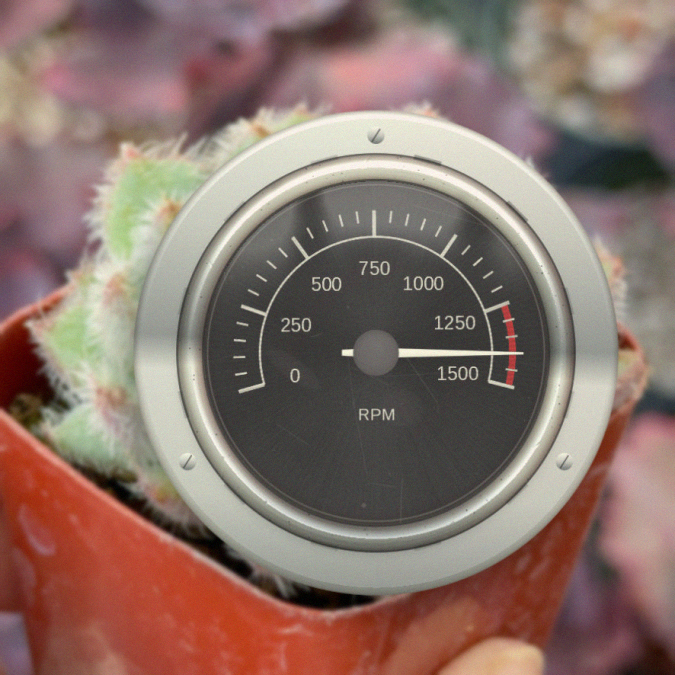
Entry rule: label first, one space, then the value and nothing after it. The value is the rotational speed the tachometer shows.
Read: 1400 rpm
